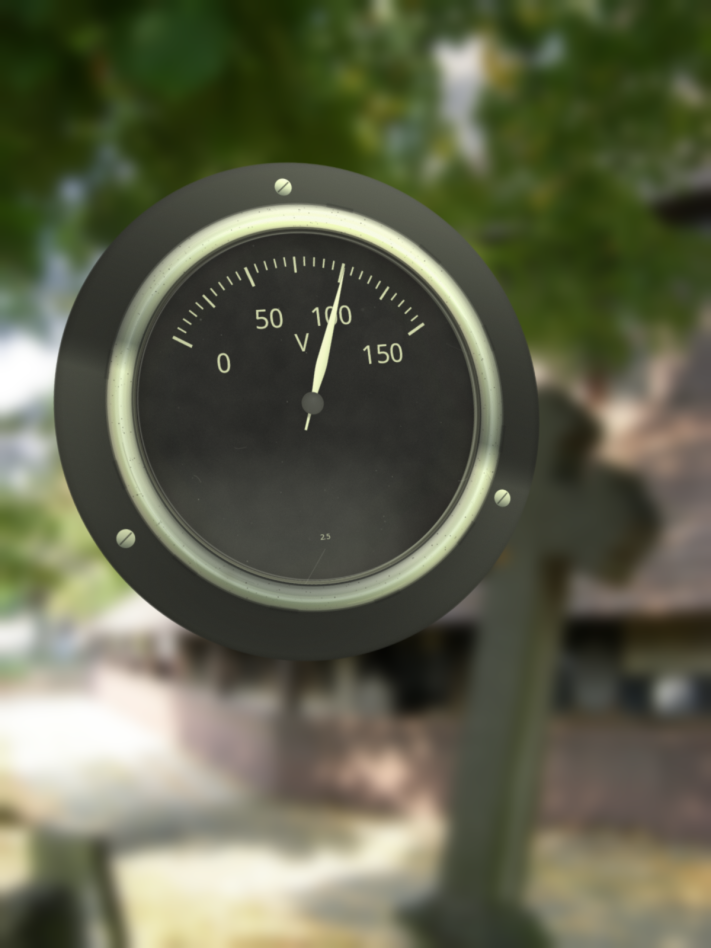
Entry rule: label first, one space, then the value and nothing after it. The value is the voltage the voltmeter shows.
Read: 100 V
